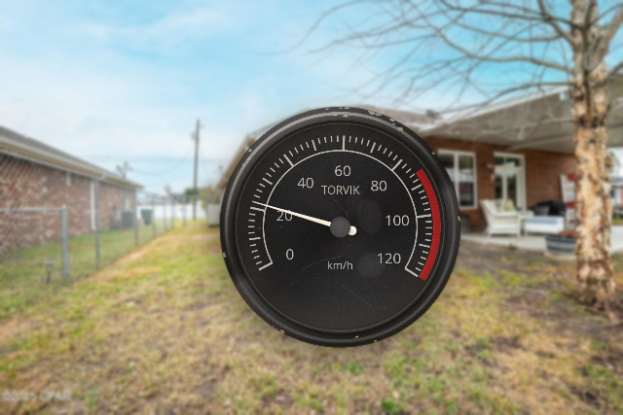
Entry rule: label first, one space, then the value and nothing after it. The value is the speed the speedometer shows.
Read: 22 km/h
